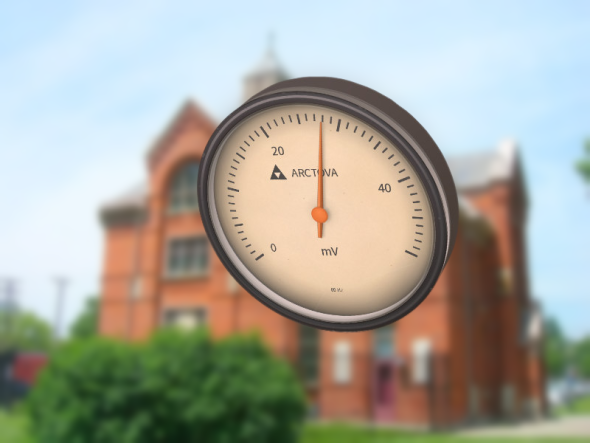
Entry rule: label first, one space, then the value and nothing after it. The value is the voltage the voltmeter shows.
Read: 28 mV
